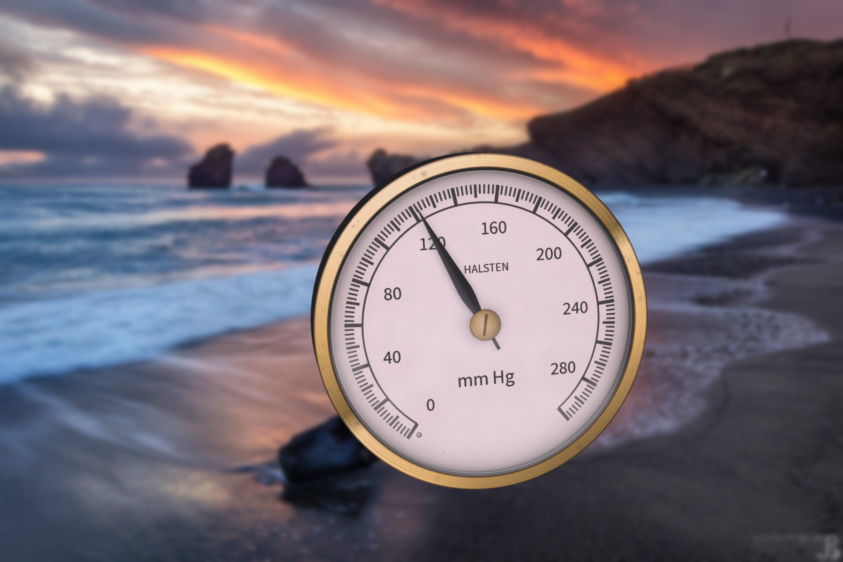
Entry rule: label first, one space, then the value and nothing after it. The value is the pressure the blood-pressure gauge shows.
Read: 122 mmHg
